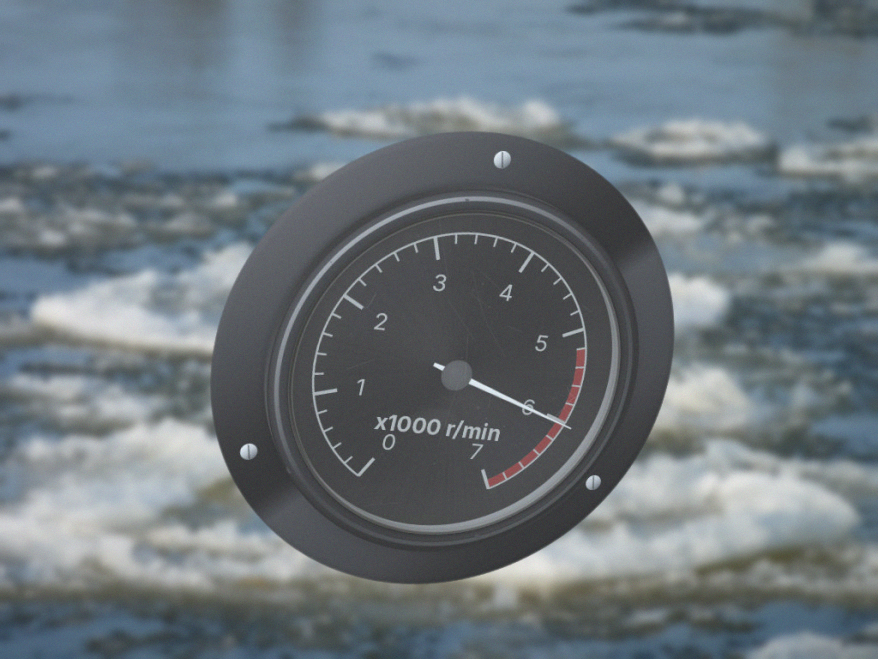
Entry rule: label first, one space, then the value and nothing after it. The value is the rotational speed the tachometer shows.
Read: 6000 rpm
